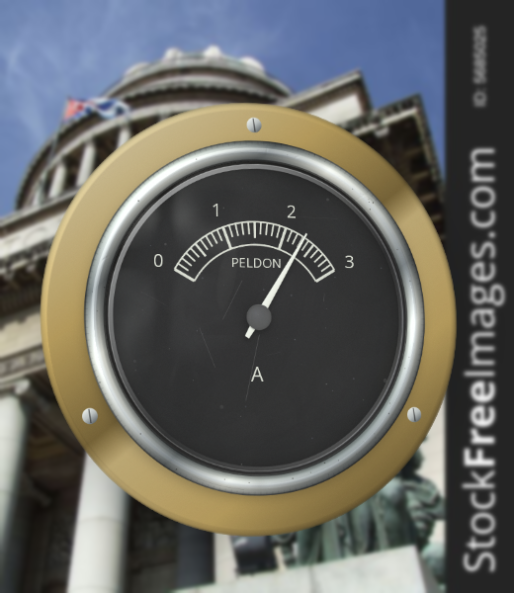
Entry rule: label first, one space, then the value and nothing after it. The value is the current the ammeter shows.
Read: 2.3 A
